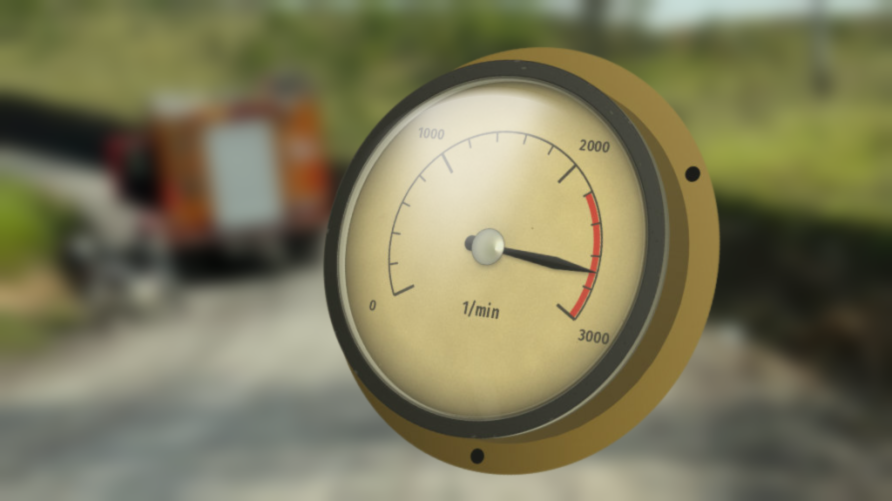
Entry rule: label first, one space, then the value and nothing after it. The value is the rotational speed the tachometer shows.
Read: 2700 rpm
